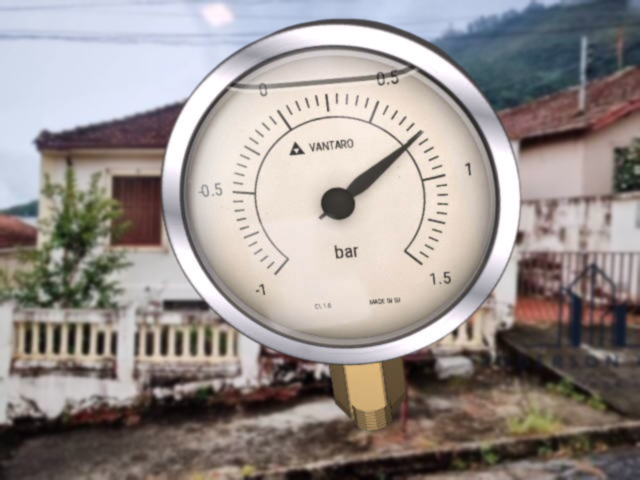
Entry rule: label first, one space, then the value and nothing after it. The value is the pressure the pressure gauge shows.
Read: 0.75 bar
